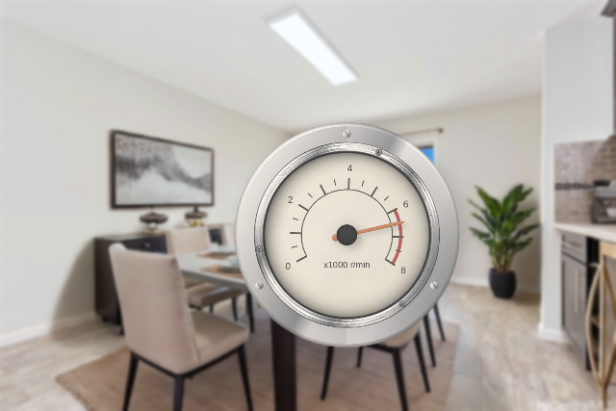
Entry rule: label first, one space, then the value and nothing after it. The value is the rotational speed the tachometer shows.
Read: 6500 rpm
